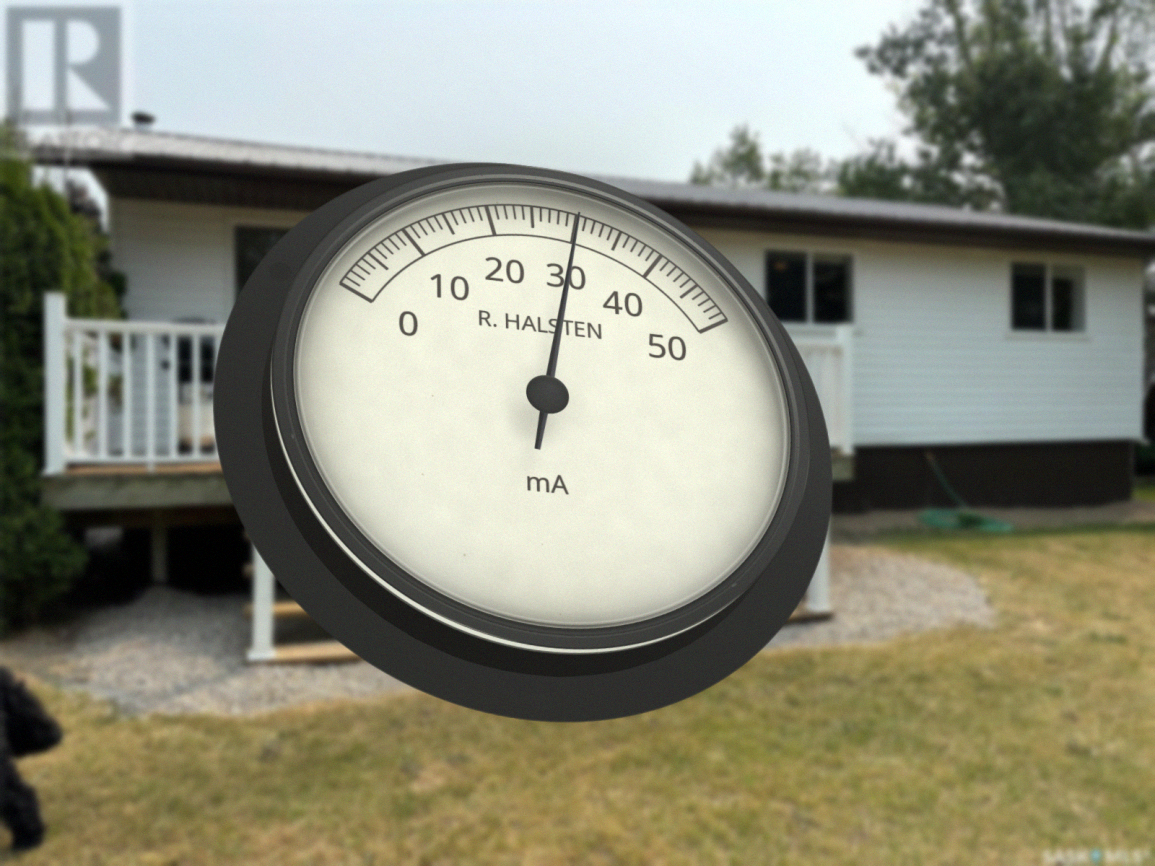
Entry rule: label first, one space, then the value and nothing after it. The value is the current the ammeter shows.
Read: 30 mA
